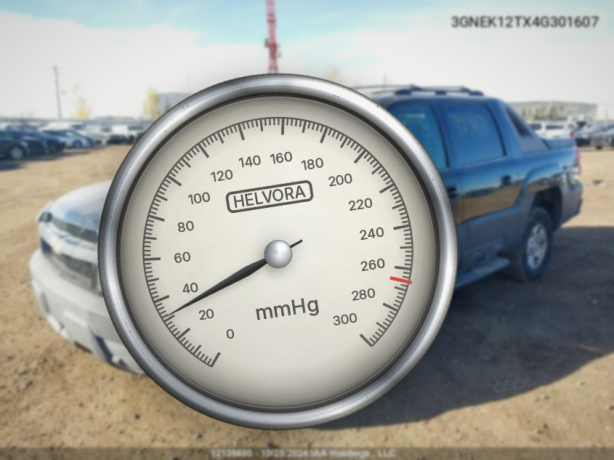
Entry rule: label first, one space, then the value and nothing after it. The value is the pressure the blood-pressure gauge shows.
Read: 32 mmHg
